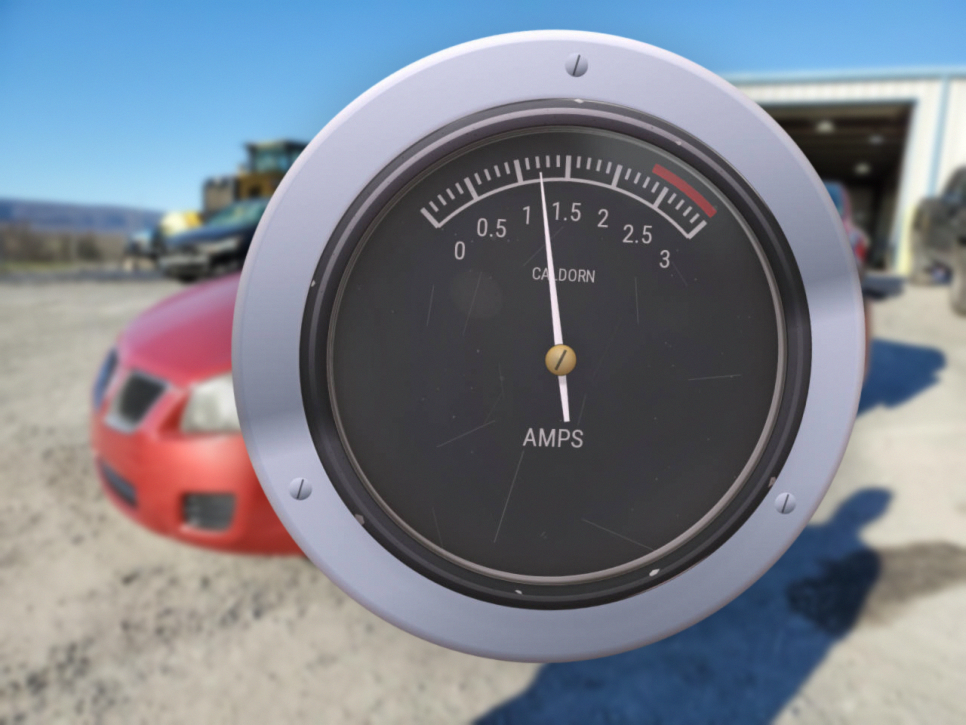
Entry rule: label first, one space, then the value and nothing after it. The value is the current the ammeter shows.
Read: 1.2 A
